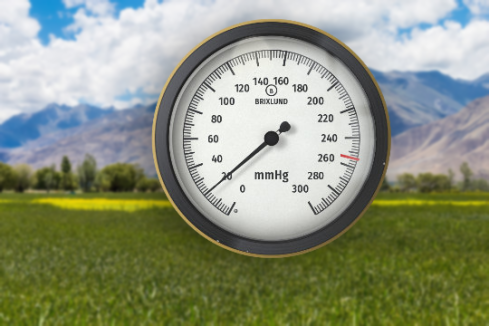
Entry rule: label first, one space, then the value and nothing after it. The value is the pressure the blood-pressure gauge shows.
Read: 20 mmHg
